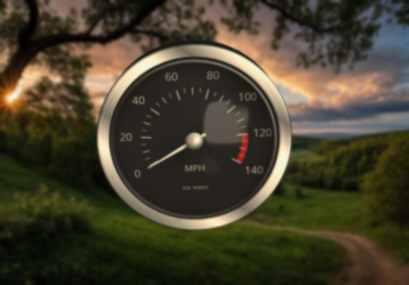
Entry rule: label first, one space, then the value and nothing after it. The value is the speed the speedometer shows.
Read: 0 mph
